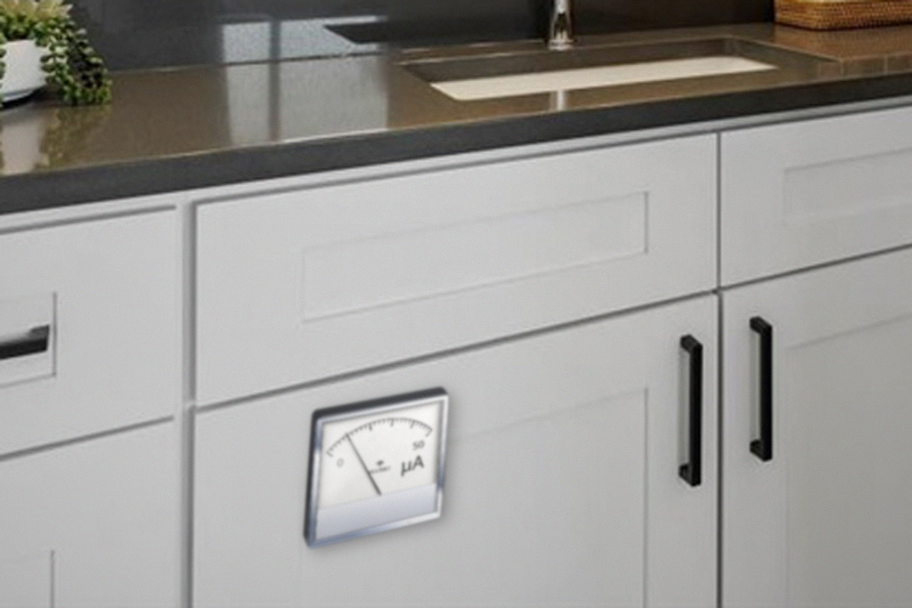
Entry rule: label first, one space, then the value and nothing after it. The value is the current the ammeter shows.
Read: 10 µA
